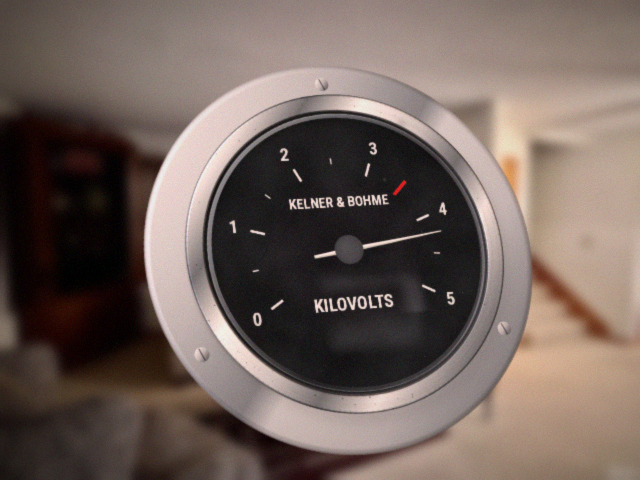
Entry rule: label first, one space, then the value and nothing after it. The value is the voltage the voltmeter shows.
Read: 4.25 kV
